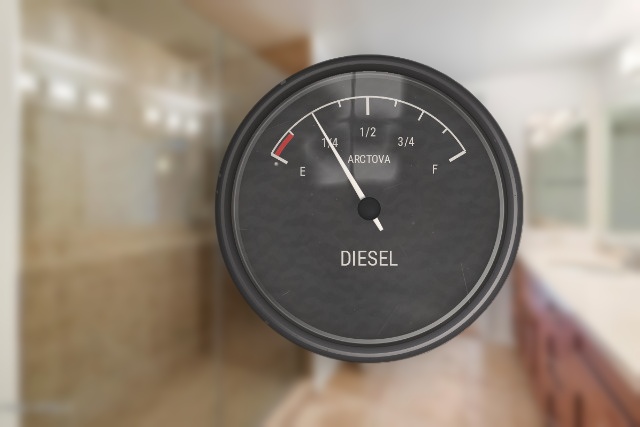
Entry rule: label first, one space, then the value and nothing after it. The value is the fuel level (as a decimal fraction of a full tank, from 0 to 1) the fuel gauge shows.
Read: 0.25
